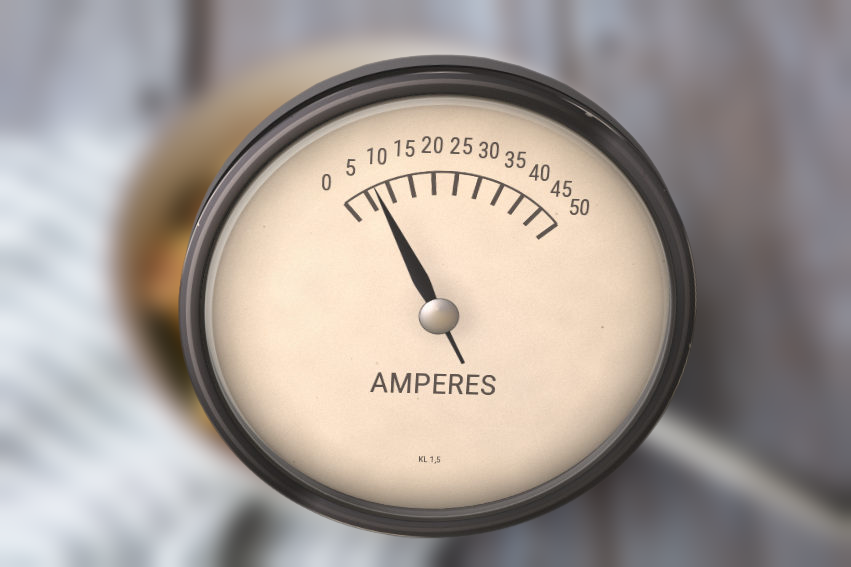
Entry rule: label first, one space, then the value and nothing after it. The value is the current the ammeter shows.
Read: 7.5 A
